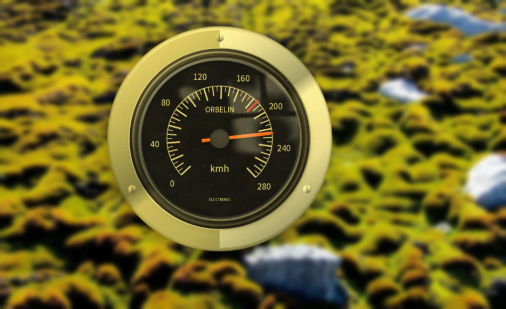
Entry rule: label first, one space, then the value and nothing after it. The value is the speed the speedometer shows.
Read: 225 km/h
